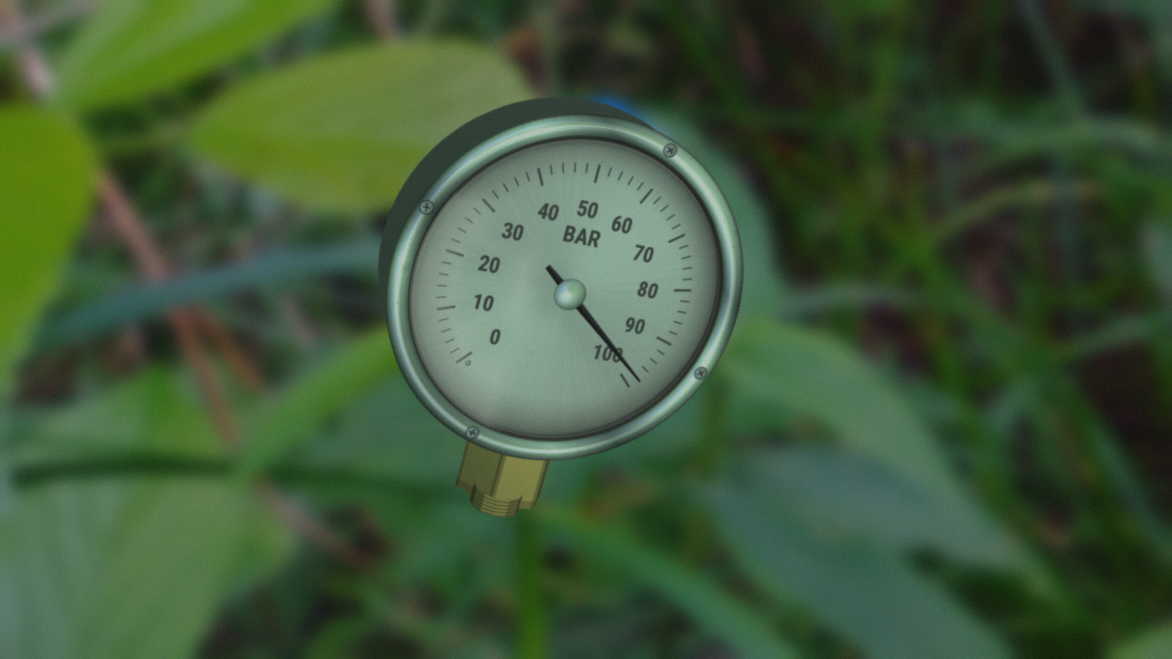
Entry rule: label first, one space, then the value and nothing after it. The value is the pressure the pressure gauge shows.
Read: 98 bar
